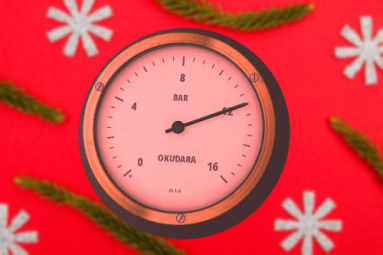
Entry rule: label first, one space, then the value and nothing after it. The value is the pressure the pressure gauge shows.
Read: 12 bar
